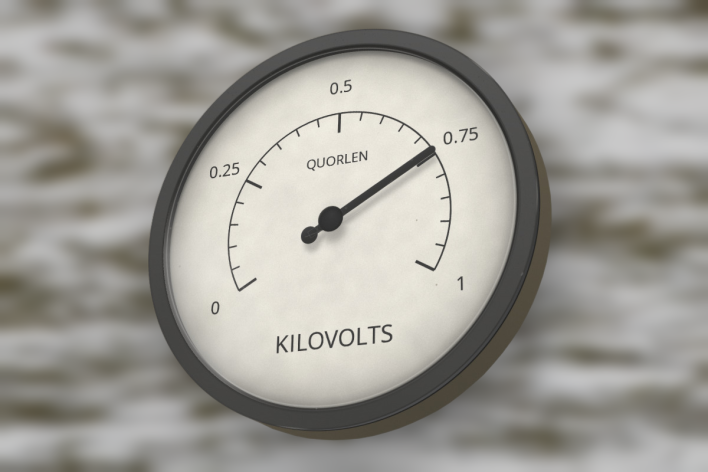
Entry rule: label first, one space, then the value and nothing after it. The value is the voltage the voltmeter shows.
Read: 0.75 kV
